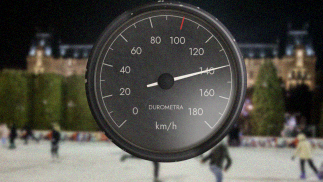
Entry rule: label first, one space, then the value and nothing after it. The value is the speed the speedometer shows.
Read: 140 km/h
